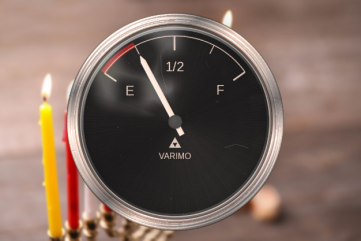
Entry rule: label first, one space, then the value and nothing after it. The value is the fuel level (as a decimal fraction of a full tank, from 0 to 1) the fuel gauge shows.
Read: 0.25
